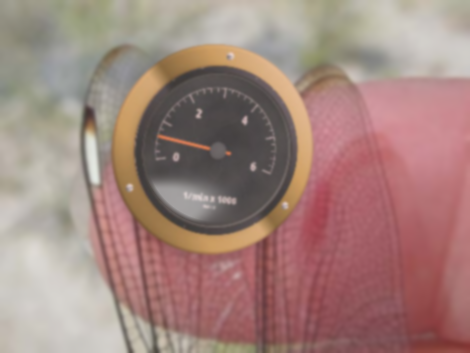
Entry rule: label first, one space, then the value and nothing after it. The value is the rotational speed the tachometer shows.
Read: 600 rpm
